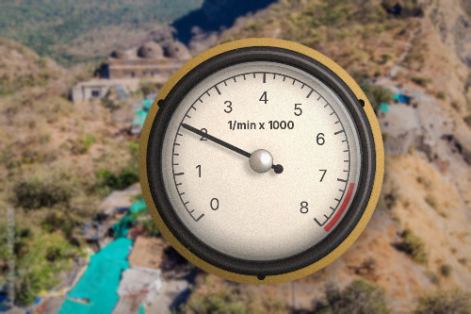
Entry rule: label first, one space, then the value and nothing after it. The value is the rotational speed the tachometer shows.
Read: 2000 rpm
